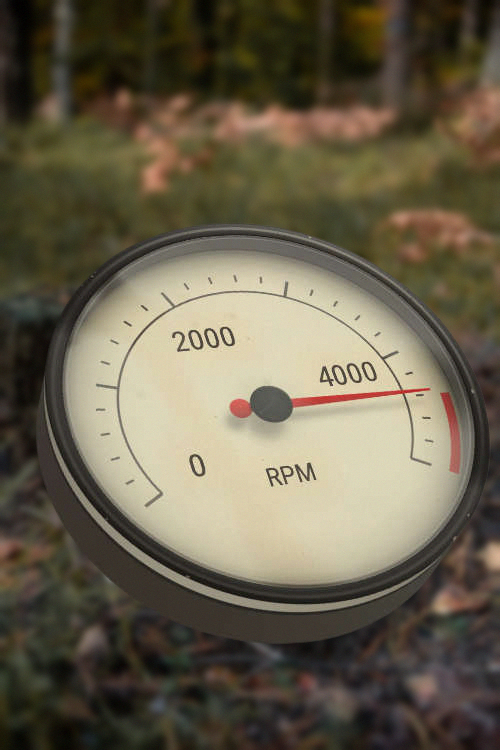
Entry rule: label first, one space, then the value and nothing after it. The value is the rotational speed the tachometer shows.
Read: 4400 rpm
